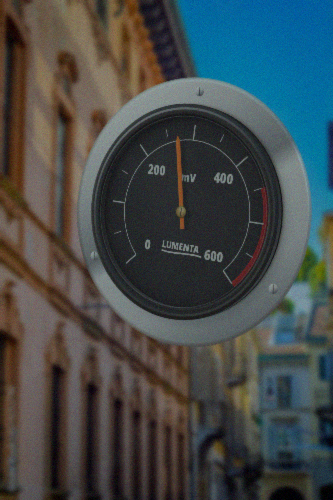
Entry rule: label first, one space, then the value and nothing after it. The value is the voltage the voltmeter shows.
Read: 275 mV
